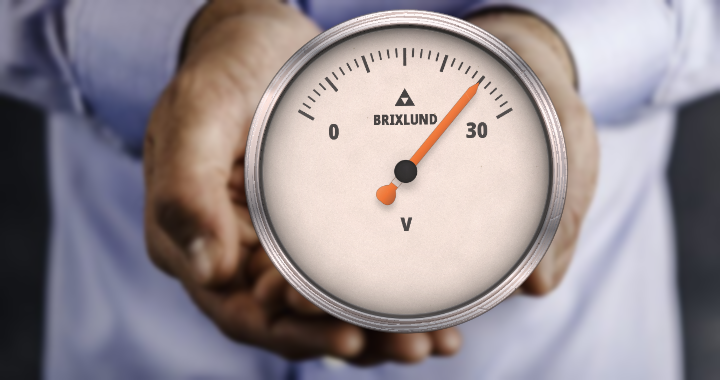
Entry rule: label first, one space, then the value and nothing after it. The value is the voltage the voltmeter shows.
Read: 25 V
